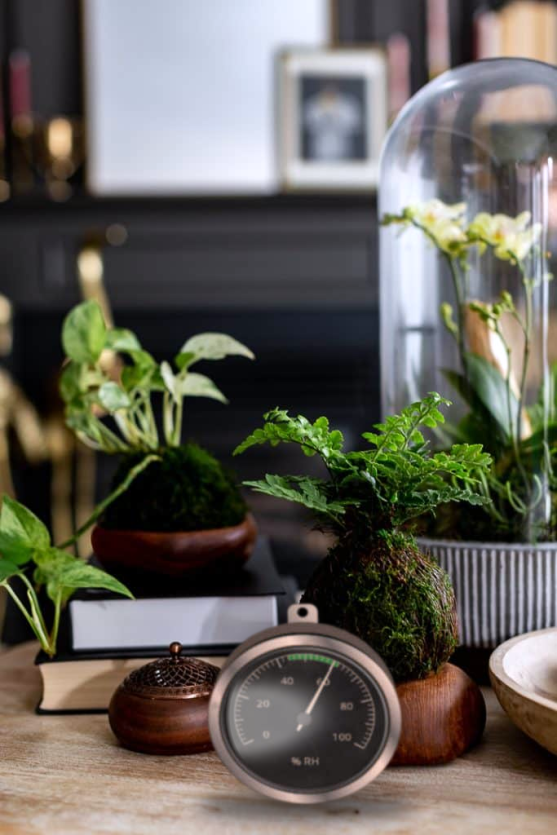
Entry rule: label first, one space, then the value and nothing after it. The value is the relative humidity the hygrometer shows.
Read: 60 %
